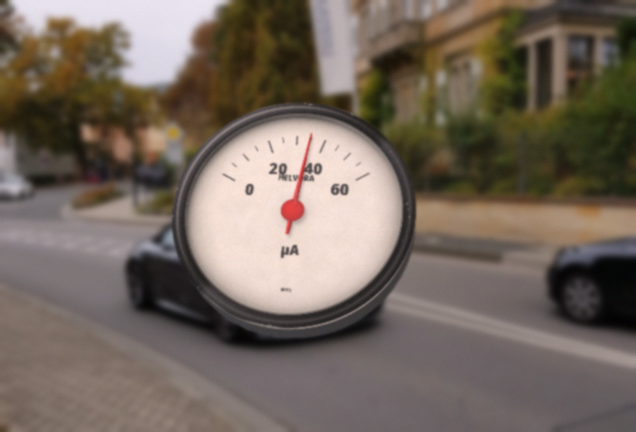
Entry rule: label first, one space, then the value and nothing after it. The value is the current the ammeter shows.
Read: 35 µA
